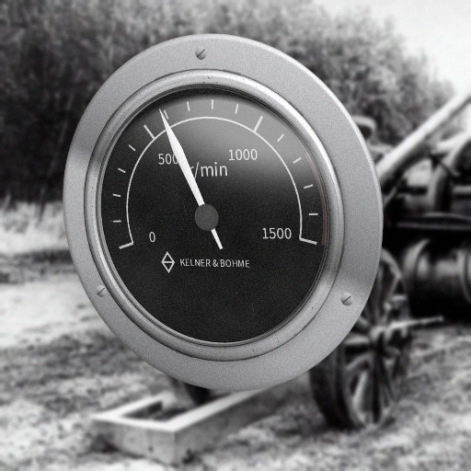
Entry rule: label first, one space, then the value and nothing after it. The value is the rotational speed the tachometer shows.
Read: 600 rpm
